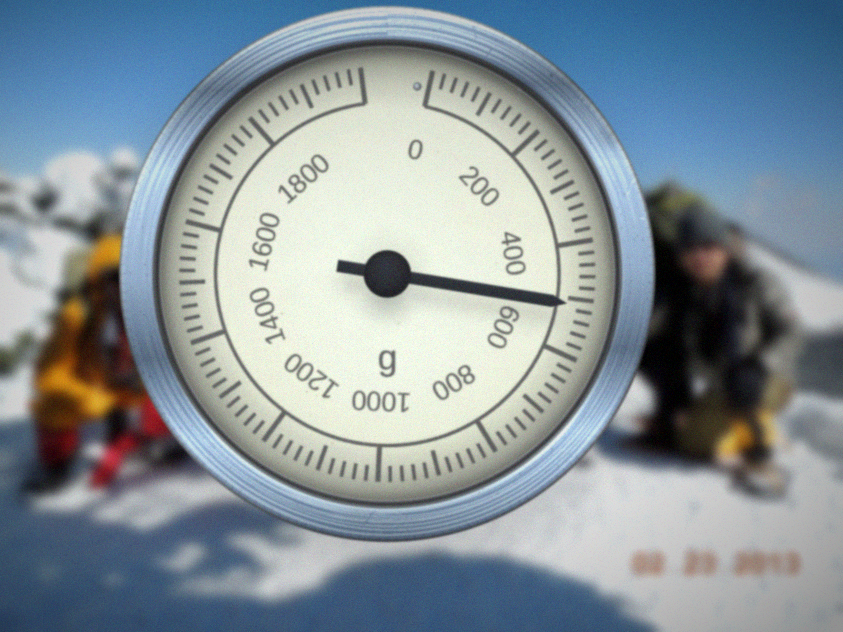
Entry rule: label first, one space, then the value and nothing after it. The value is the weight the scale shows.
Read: 510 g
